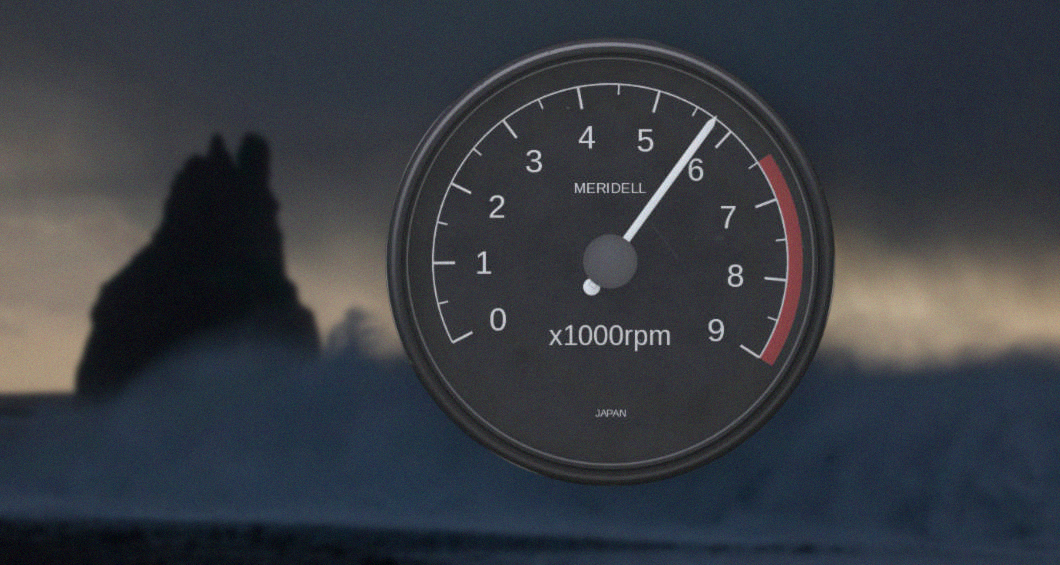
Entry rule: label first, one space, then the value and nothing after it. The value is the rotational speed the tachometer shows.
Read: 5750 rpm
